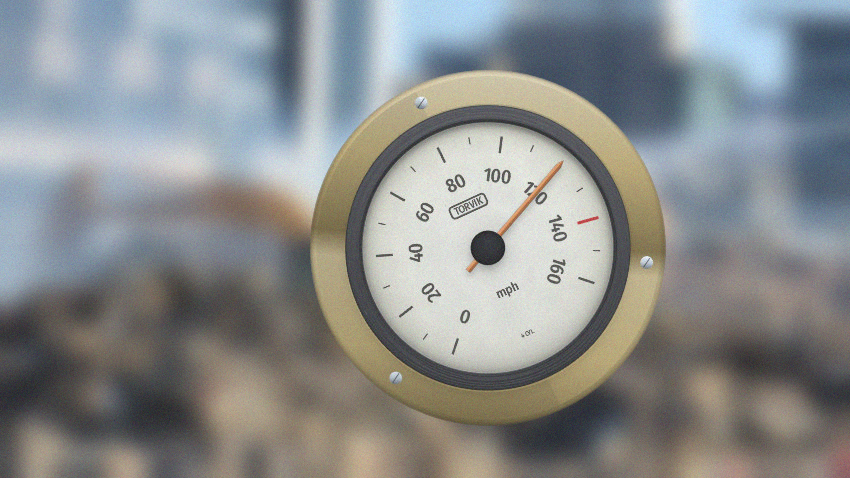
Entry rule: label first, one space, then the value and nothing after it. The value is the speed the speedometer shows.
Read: 120 mph
